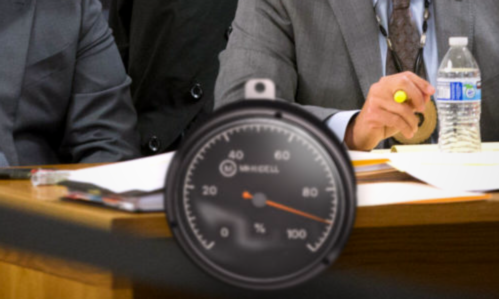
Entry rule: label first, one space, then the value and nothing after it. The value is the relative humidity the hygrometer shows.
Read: 90 %
